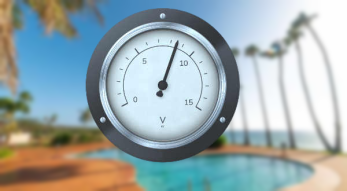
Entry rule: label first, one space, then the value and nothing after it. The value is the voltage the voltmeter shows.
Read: 8.5 V
